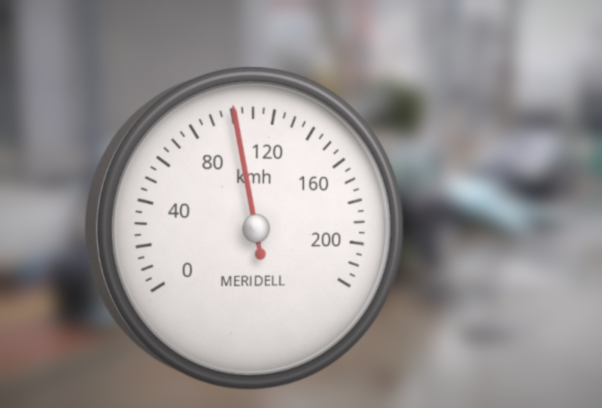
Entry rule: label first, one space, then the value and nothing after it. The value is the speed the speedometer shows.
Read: 100 km/h
